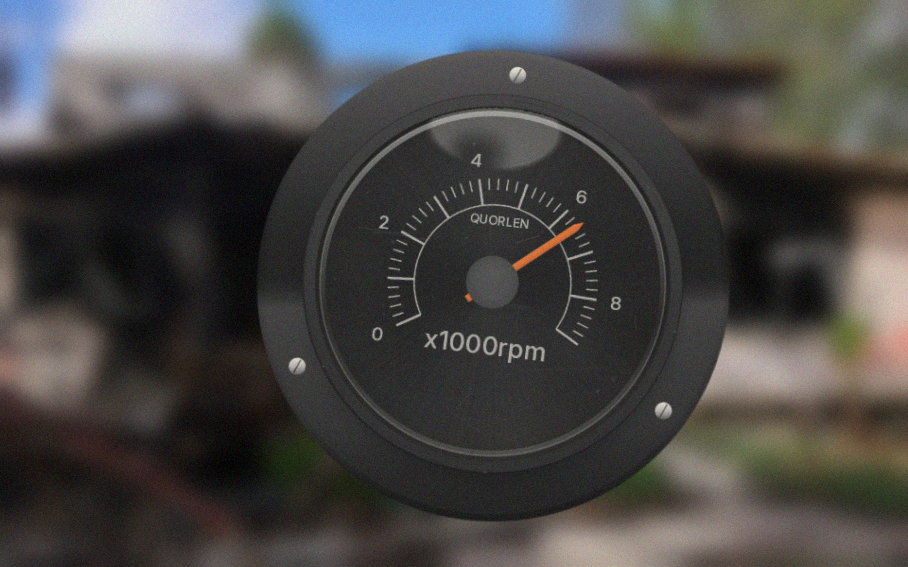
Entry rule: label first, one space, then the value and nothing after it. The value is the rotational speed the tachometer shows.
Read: 6400 rpm
